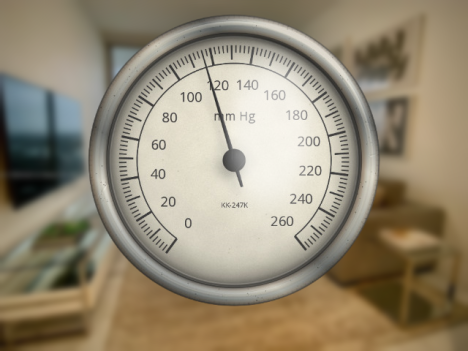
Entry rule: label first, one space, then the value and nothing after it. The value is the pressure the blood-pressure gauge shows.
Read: 116 mmHg
